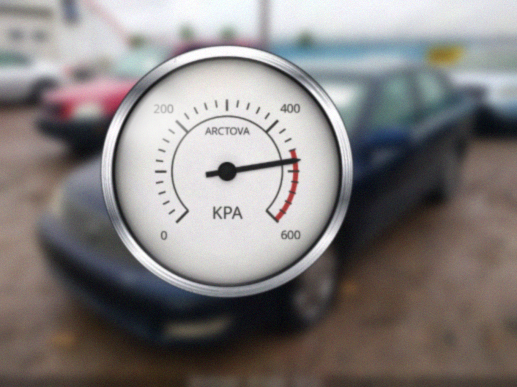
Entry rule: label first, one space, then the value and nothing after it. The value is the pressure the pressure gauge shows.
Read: 480 kPa
